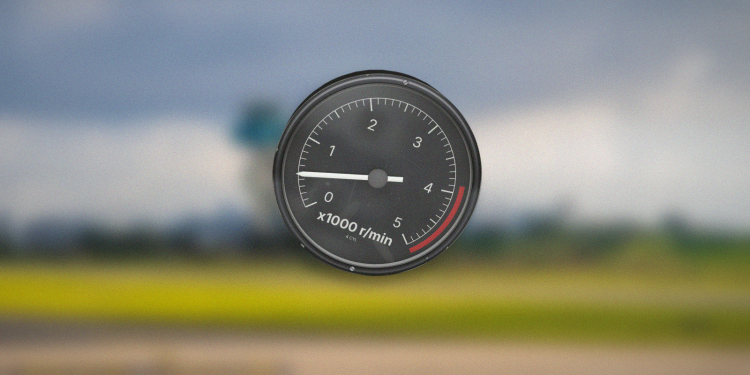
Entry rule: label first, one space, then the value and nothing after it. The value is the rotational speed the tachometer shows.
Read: 500 rpm
